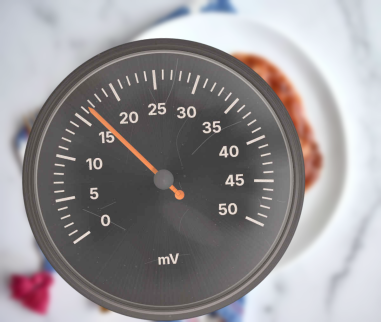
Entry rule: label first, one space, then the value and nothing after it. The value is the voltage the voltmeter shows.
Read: 16.5 mV
